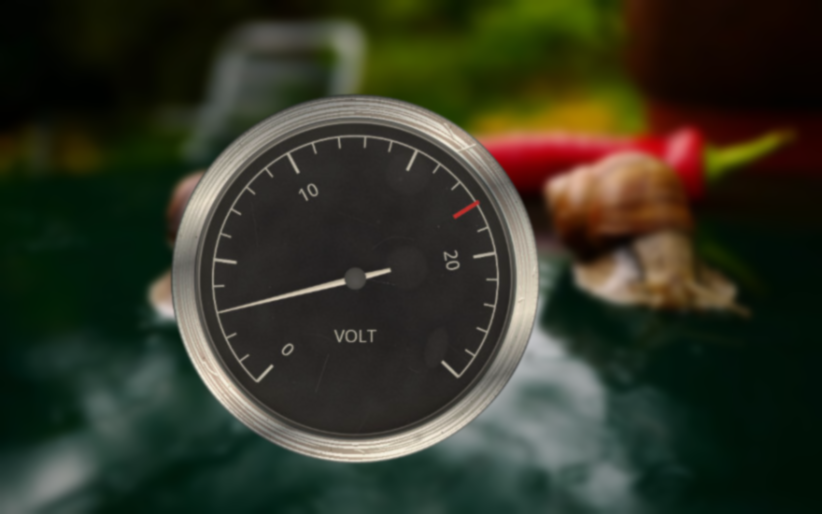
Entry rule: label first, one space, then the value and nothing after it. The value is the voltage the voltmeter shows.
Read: 3 V
